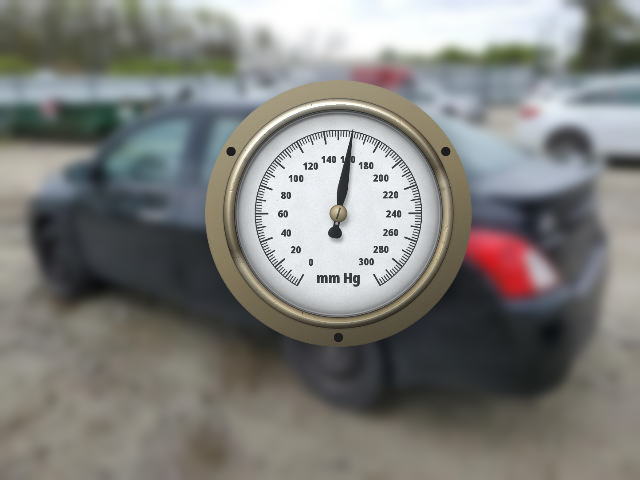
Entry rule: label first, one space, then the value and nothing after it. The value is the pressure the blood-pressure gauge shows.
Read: 160 mmHg
